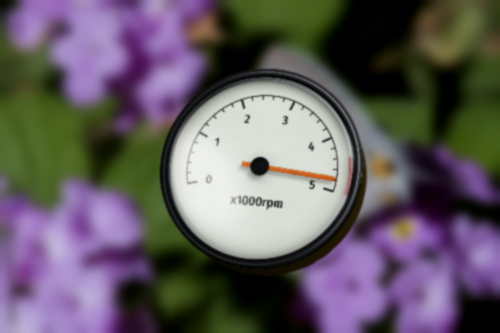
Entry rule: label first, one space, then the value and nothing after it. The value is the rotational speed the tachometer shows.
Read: 4800 rpm
